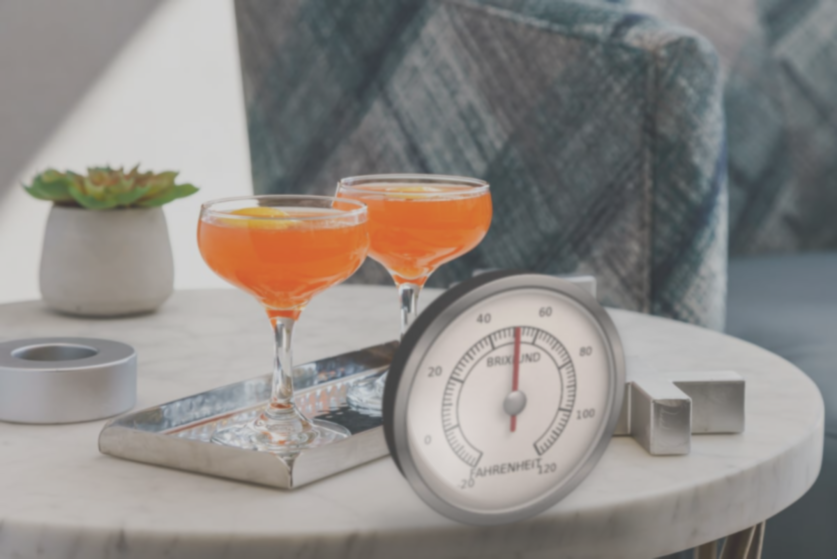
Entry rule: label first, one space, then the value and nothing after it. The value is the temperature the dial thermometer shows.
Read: 50 °F
